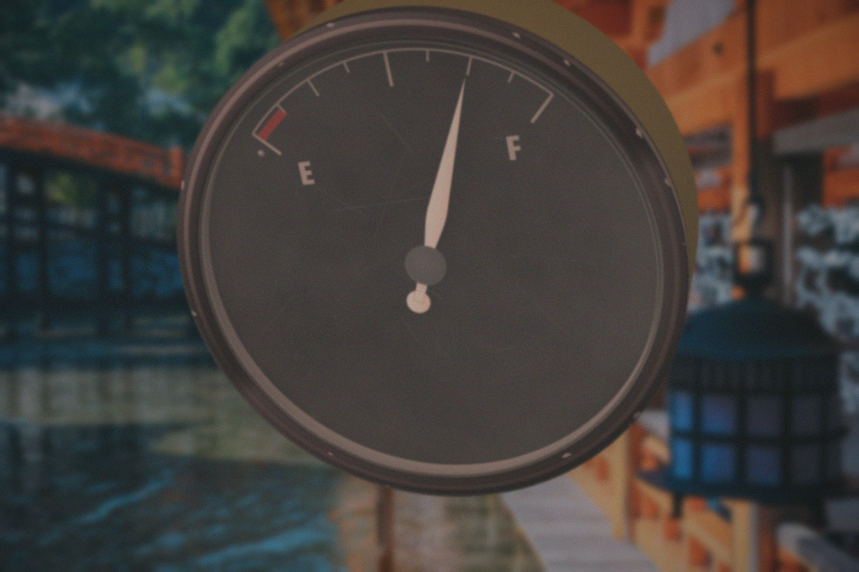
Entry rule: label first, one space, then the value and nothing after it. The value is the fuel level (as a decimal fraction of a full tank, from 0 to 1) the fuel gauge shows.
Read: 0.75
